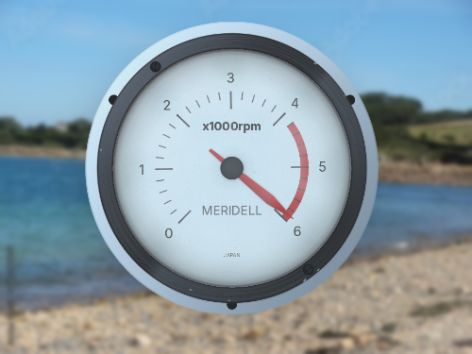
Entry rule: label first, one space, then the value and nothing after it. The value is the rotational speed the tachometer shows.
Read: 5900 rpm
